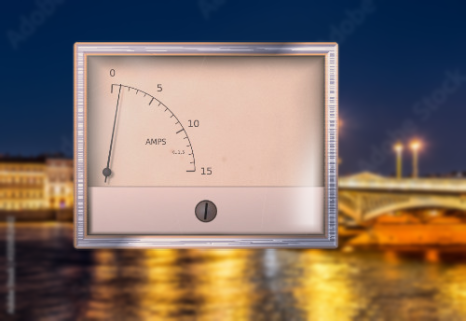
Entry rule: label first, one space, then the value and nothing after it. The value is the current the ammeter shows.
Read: 1 A
